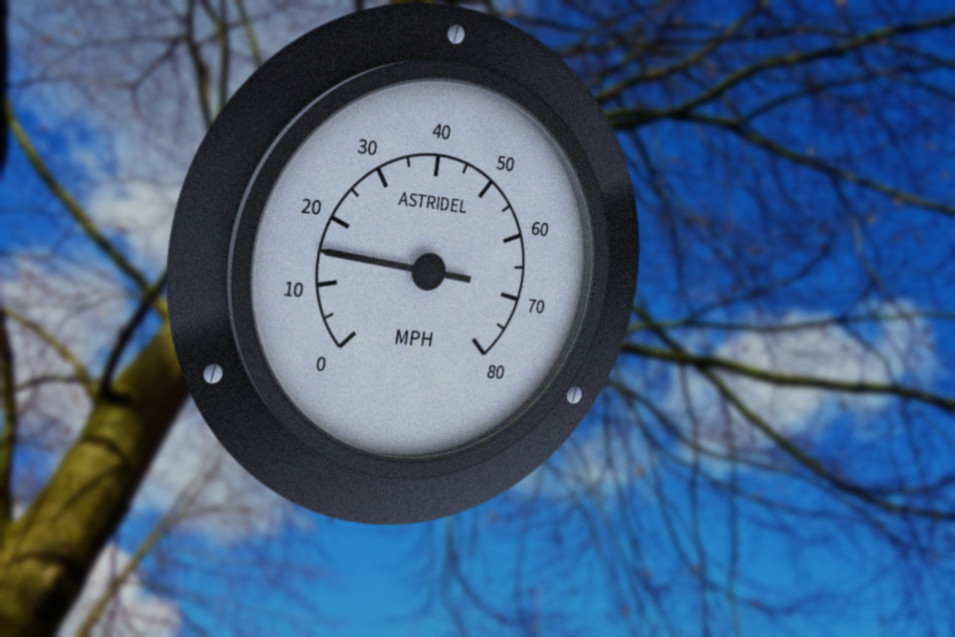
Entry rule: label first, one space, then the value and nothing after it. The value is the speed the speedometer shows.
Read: 15 mph
